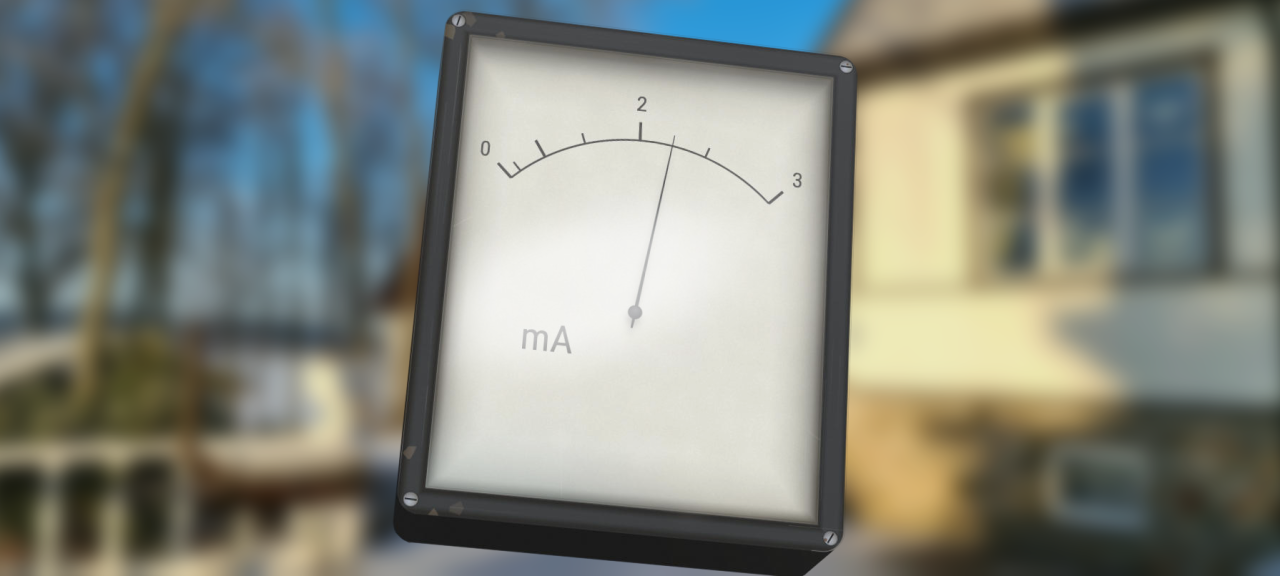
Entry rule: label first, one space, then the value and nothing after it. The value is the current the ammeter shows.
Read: 2.25 mA
